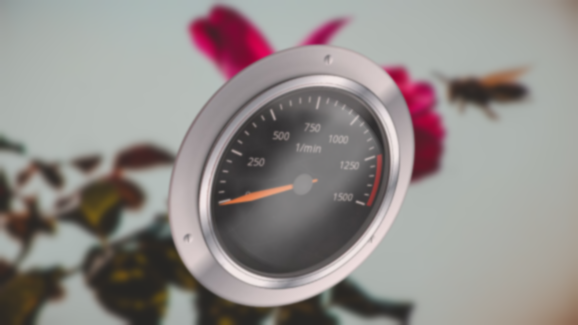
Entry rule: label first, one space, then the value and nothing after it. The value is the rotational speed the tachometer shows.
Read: 0 rpm
